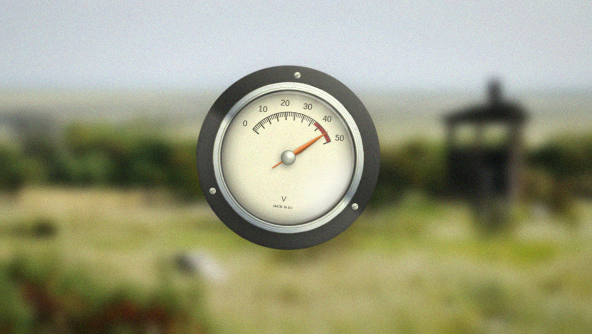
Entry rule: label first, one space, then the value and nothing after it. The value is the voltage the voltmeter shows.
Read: 45 V
